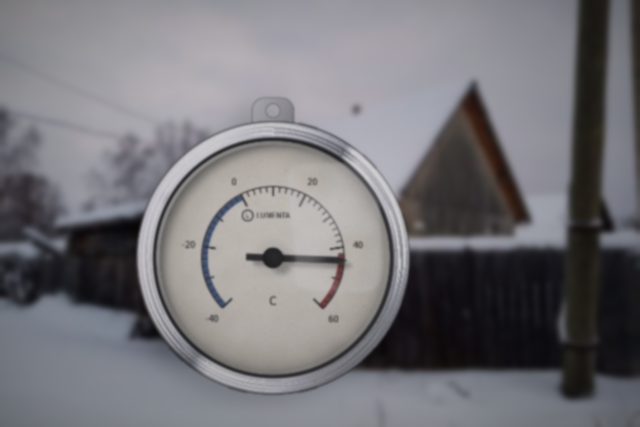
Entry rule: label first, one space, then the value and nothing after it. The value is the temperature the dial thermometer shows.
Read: 44 °C
